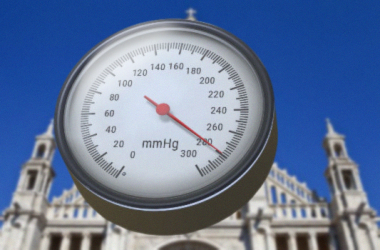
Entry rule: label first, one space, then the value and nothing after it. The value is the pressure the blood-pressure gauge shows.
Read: 280 mmHg
